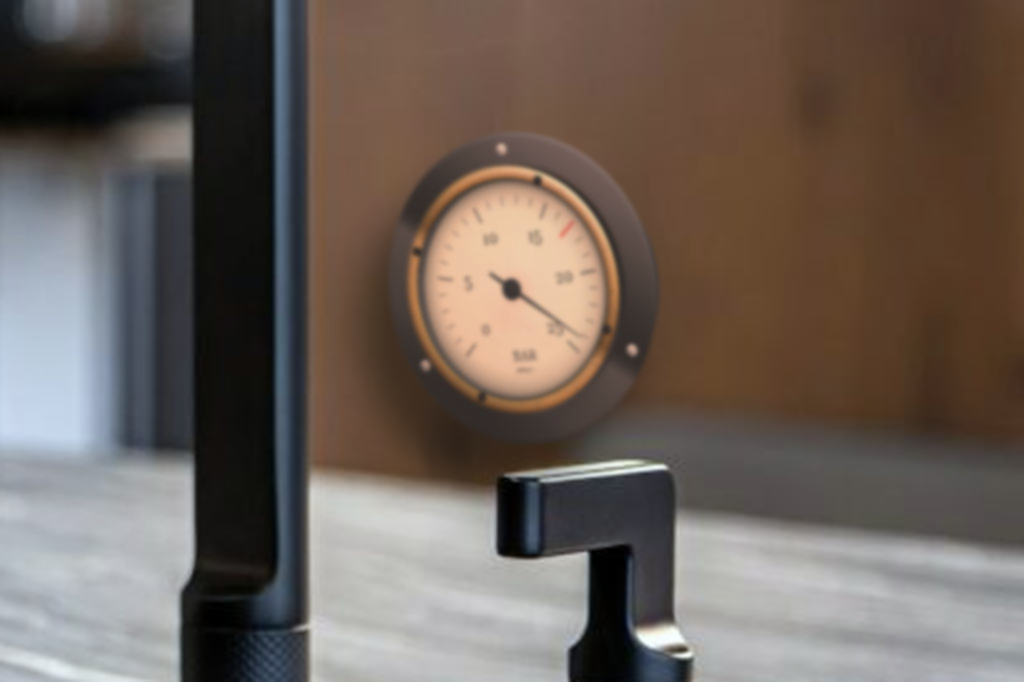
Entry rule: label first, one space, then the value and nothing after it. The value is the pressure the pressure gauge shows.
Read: 24 bar
